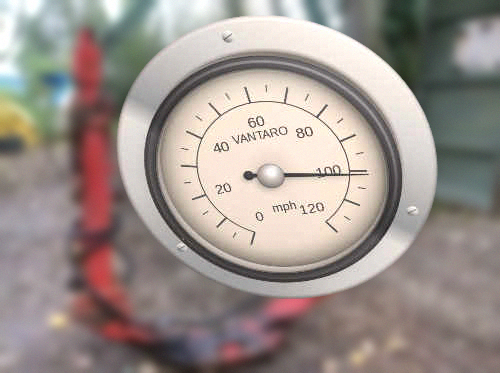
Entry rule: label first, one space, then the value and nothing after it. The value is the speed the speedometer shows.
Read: 100 mph
